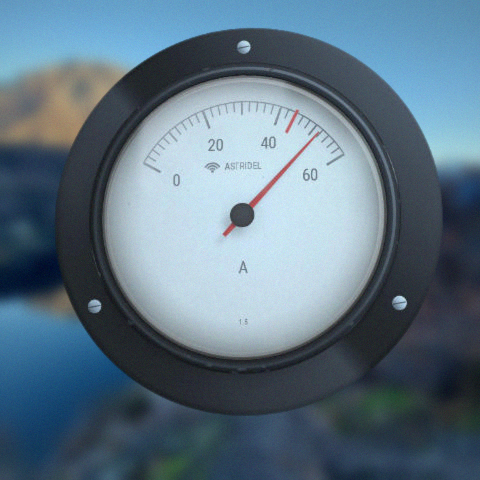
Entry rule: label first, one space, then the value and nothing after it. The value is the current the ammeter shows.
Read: 52 A
